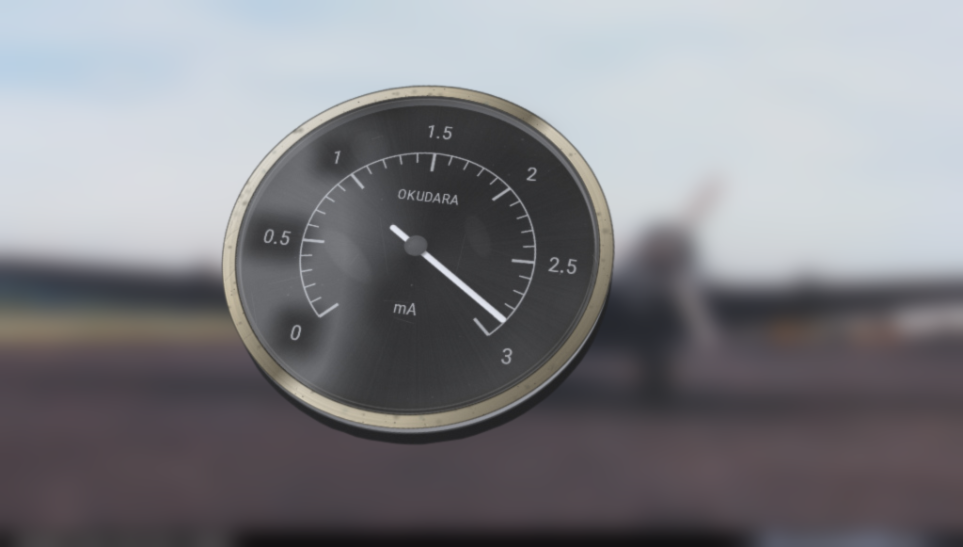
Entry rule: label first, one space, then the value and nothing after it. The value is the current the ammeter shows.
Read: 2.9 mA
